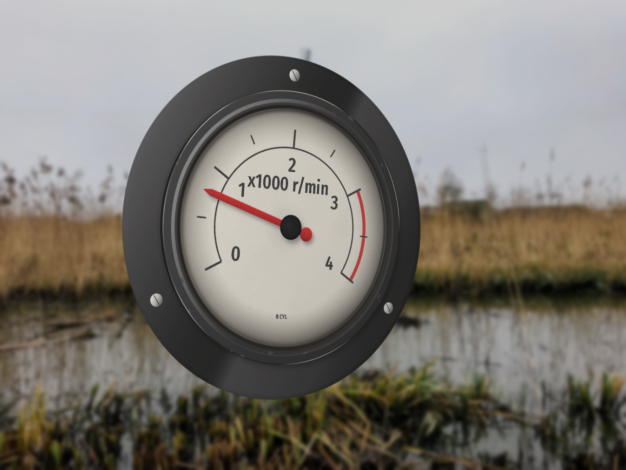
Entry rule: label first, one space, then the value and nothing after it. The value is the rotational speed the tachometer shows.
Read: 750 rpm
